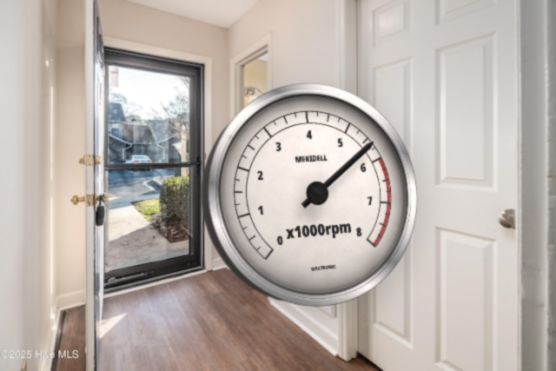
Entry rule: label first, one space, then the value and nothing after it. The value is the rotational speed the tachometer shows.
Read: 5625 rpm
